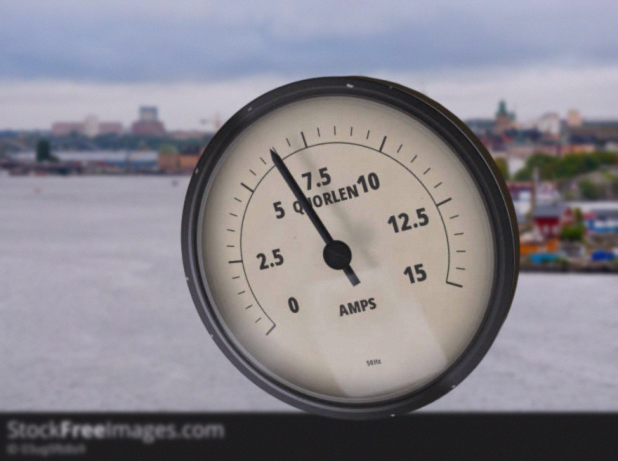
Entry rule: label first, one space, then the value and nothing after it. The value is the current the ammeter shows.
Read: 6.5 A
